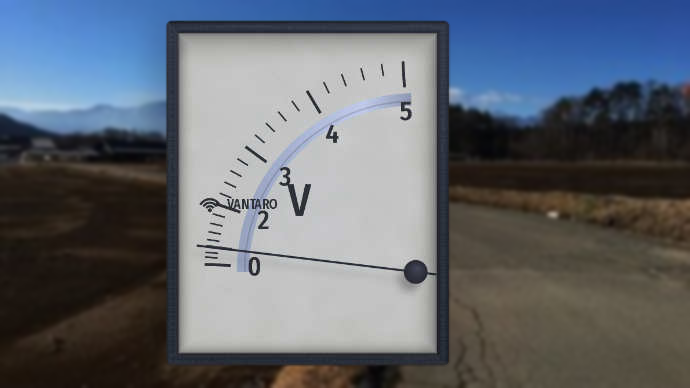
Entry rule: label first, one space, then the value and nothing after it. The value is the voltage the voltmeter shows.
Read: 1 V
